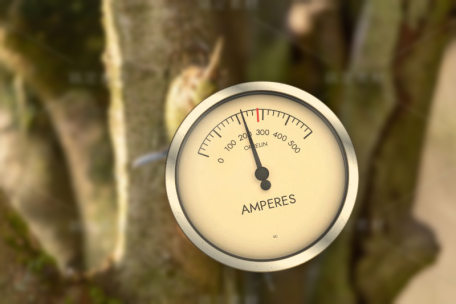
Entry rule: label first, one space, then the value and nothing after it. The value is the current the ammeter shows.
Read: 220 A
